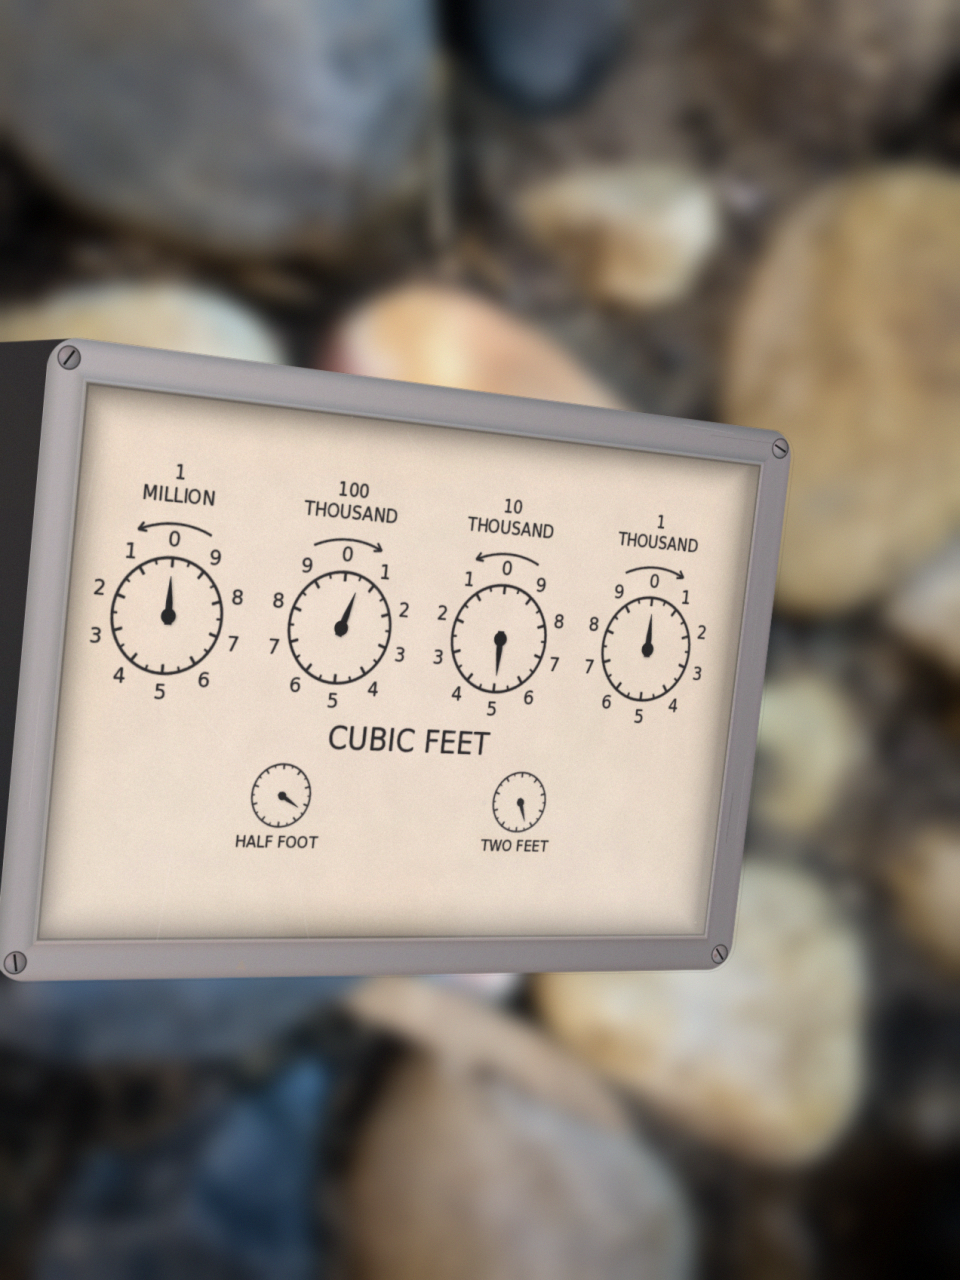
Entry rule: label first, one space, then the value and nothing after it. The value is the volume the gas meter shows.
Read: 5000 ft³
